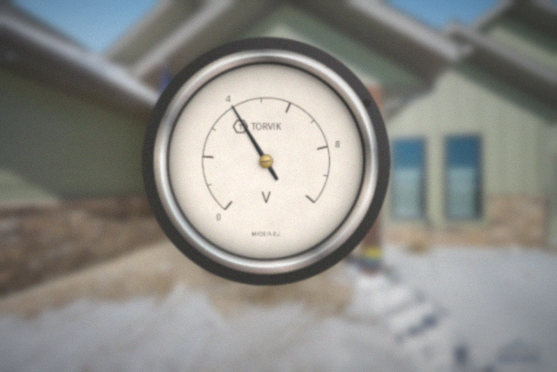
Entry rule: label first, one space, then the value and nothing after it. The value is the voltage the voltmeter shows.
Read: 4 V
